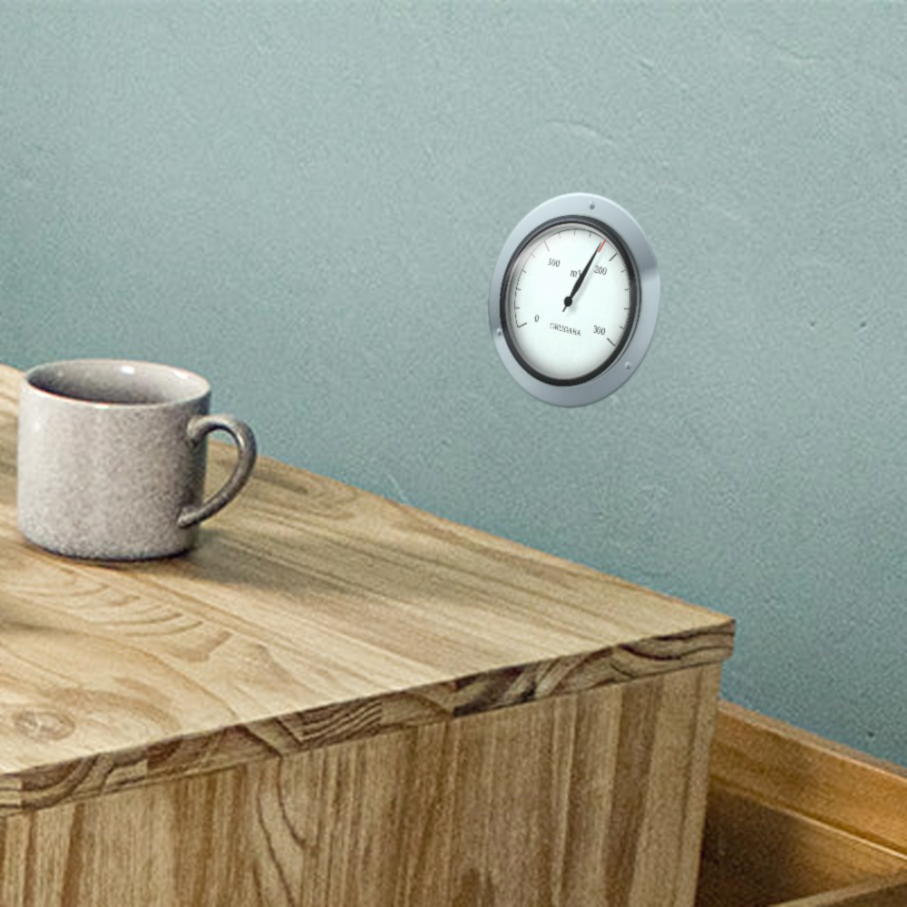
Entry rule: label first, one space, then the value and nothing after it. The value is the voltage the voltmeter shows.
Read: 180 mV
